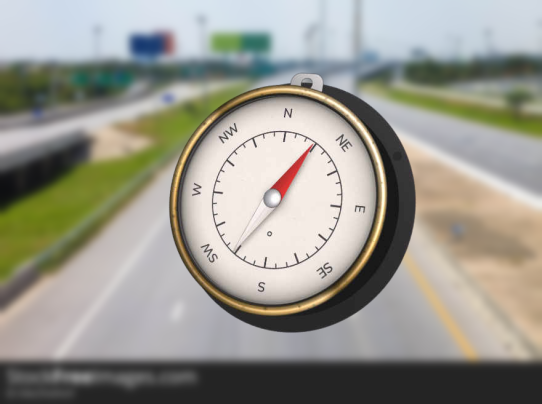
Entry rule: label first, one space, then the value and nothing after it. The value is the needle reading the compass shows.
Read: 30 °
